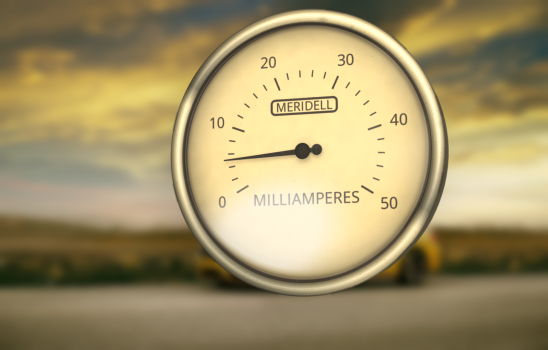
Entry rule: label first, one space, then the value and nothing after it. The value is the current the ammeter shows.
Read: 5 mA
